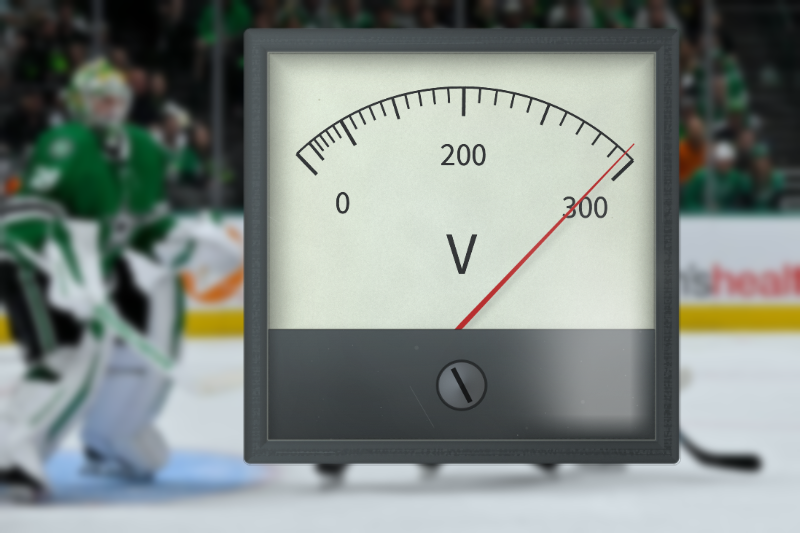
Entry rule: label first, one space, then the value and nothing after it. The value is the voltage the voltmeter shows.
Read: 295 V
